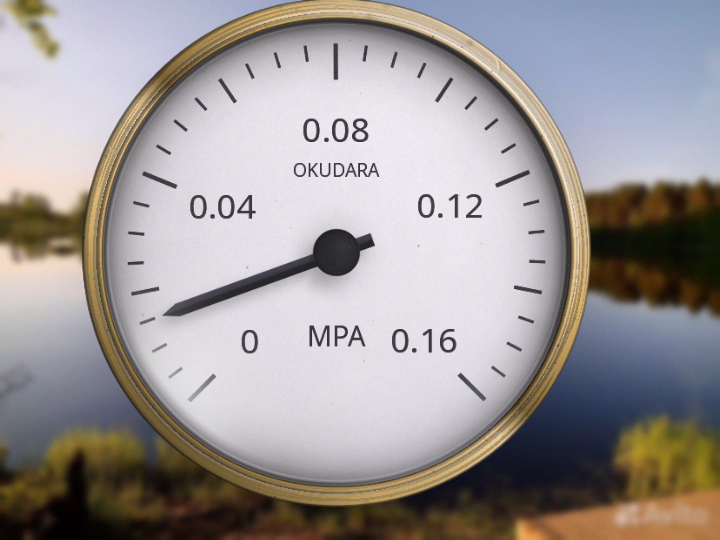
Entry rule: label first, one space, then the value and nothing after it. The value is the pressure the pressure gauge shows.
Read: 0.015 MPa
